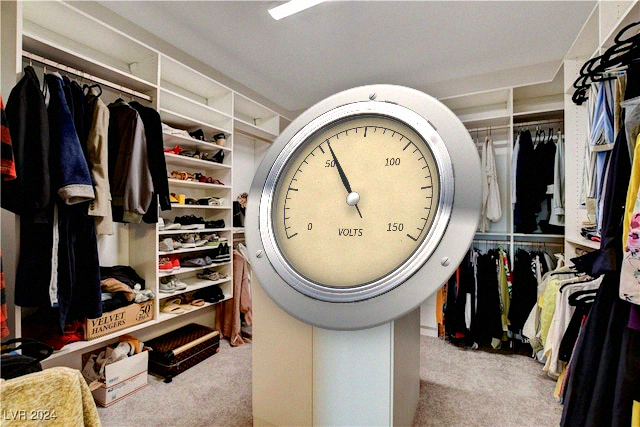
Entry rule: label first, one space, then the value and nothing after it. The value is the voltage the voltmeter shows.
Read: 55 V
